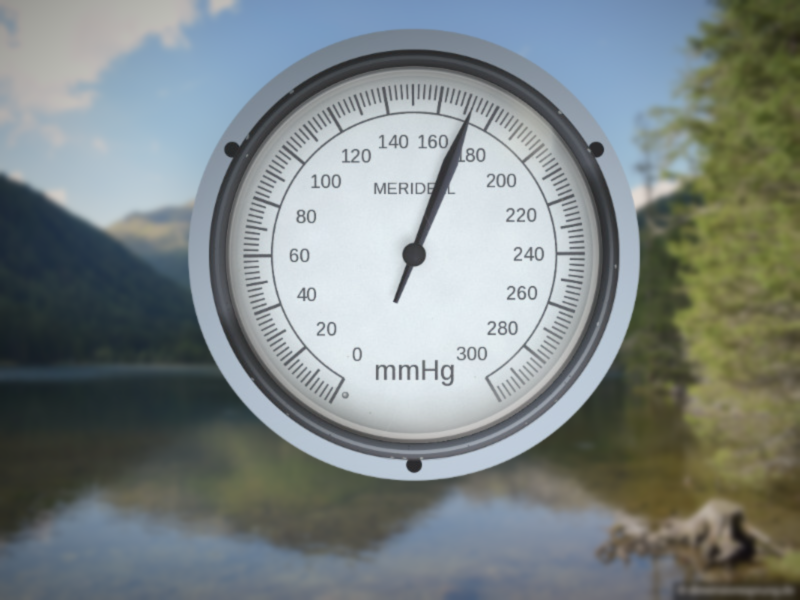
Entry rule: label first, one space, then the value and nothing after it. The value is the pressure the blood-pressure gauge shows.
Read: 172 mmHg
